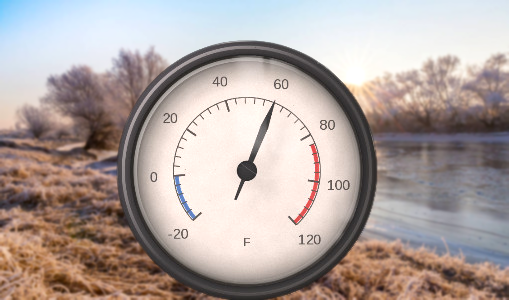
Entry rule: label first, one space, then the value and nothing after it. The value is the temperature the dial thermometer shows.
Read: 60 °F
